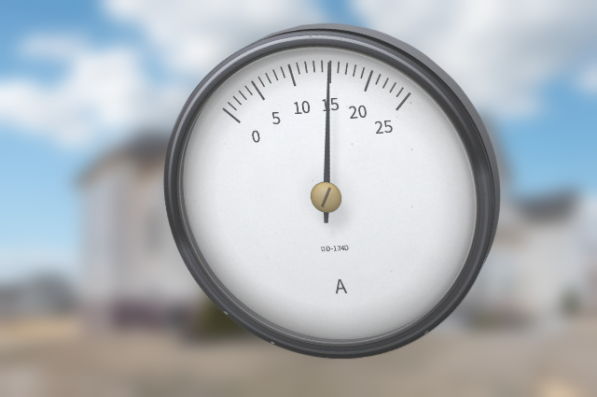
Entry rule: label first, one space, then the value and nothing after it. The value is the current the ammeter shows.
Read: 15 A
